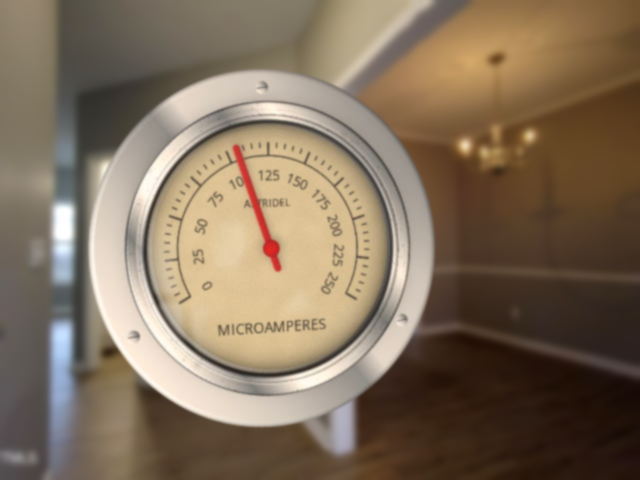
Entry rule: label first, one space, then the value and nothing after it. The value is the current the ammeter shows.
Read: 105 µA
